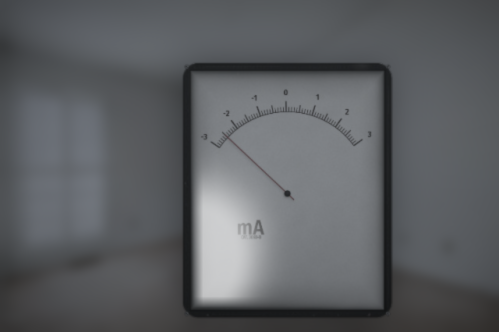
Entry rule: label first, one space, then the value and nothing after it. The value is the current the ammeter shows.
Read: -2.5 mA
